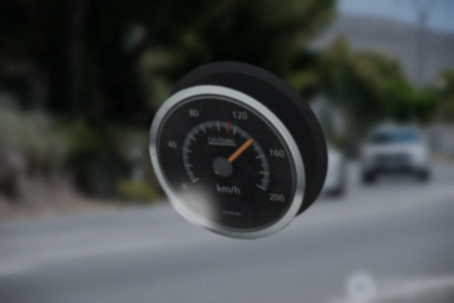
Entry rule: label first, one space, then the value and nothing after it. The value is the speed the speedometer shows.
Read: 140 km/h
